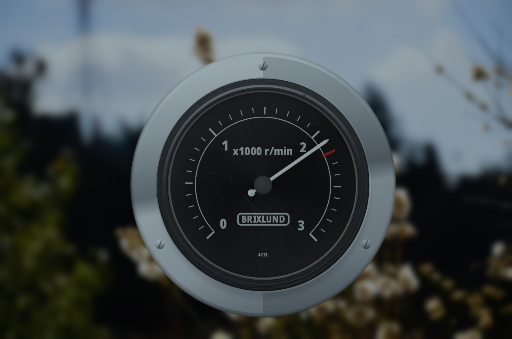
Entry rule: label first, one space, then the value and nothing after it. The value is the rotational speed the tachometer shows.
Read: 2100 rpm
